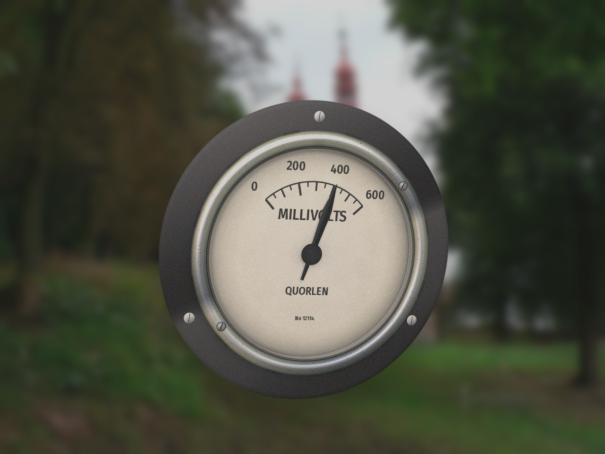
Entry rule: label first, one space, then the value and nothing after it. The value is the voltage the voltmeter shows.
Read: 400 mV
